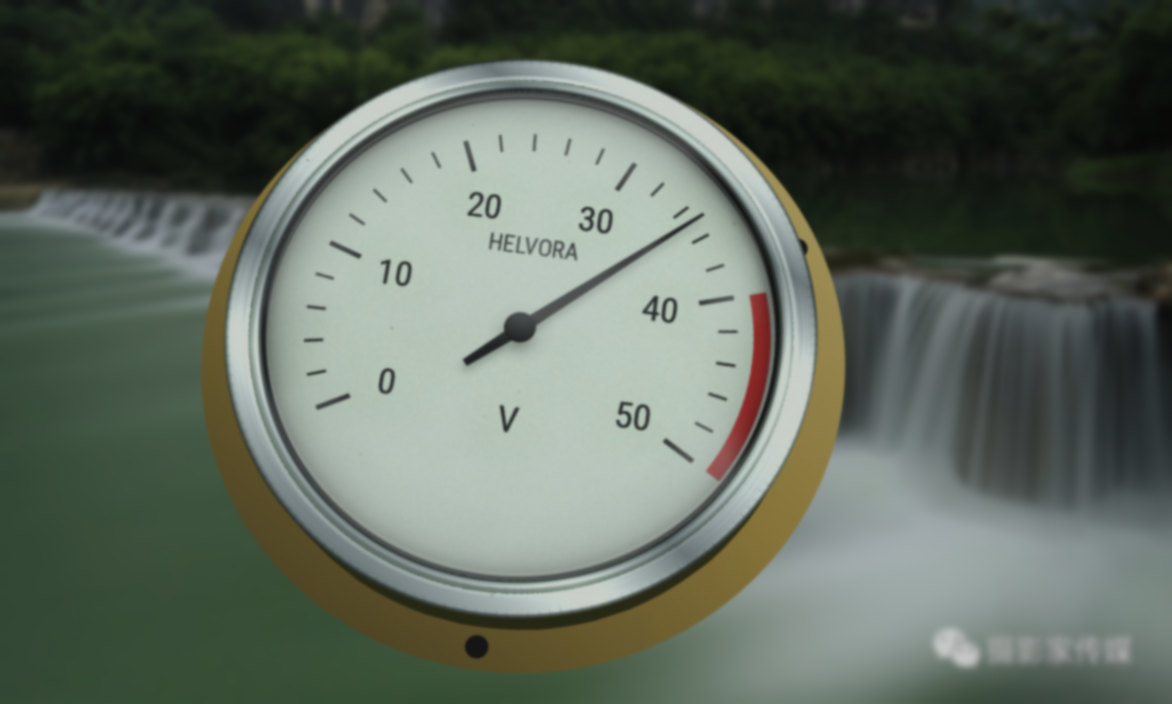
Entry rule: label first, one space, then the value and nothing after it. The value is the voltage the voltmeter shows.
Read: 35 V
